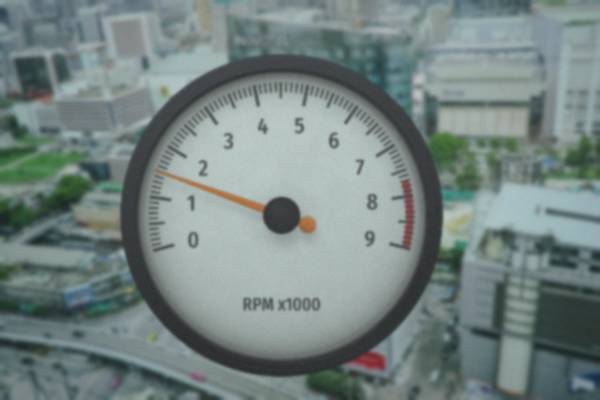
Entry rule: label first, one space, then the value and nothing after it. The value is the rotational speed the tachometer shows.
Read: 1500 rpm
